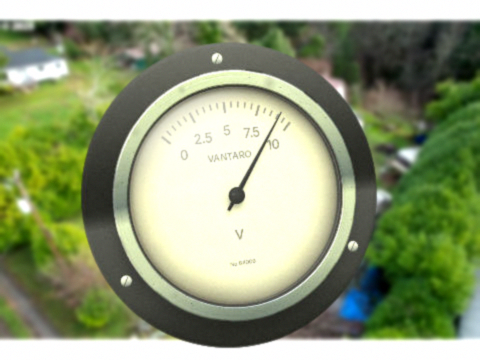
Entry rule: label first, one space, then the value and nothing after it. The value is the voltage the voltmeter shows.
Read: 9 V
